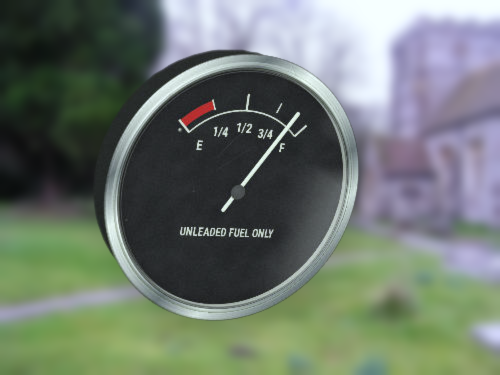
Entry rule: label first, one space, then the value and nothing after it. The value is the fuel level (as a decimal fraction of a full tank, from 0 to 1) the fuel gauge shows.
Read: 0.875
